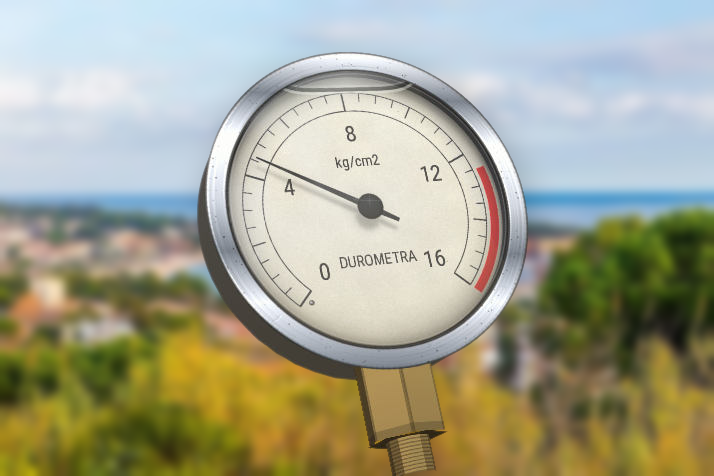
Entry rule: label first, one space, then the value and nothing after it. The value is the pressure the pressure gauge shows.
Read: 4.5 kg/cm²
